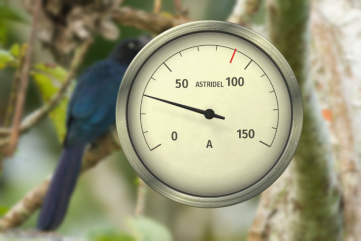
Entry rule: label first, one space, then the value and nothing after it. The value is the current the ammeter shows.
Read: 30 A
